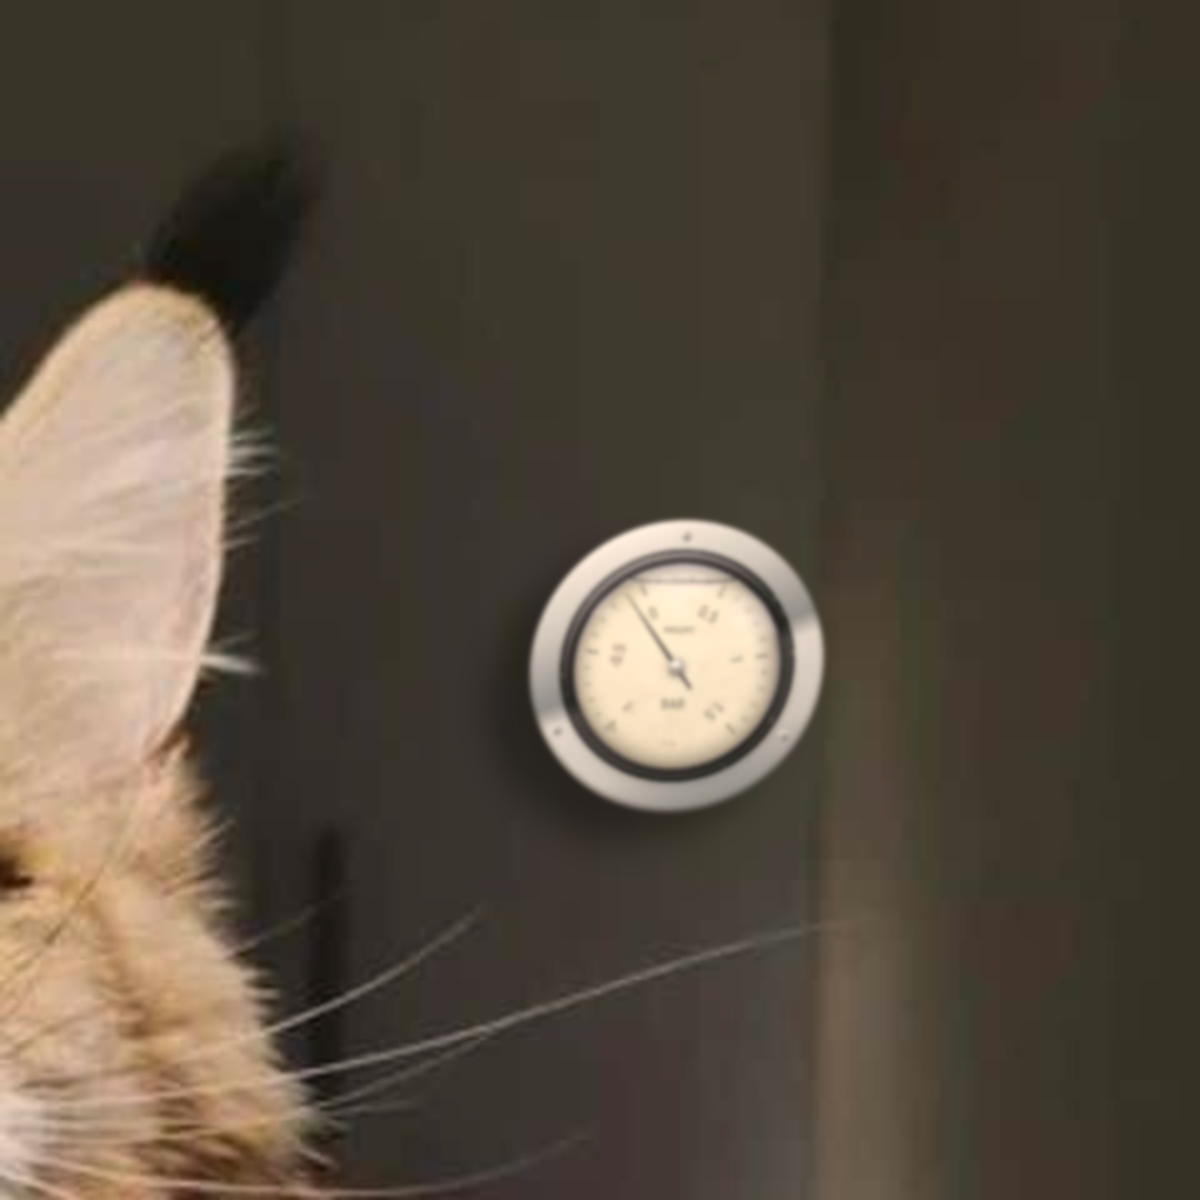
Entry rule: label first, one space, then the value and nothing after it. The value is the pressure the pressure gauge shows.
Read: -0.1 bar
